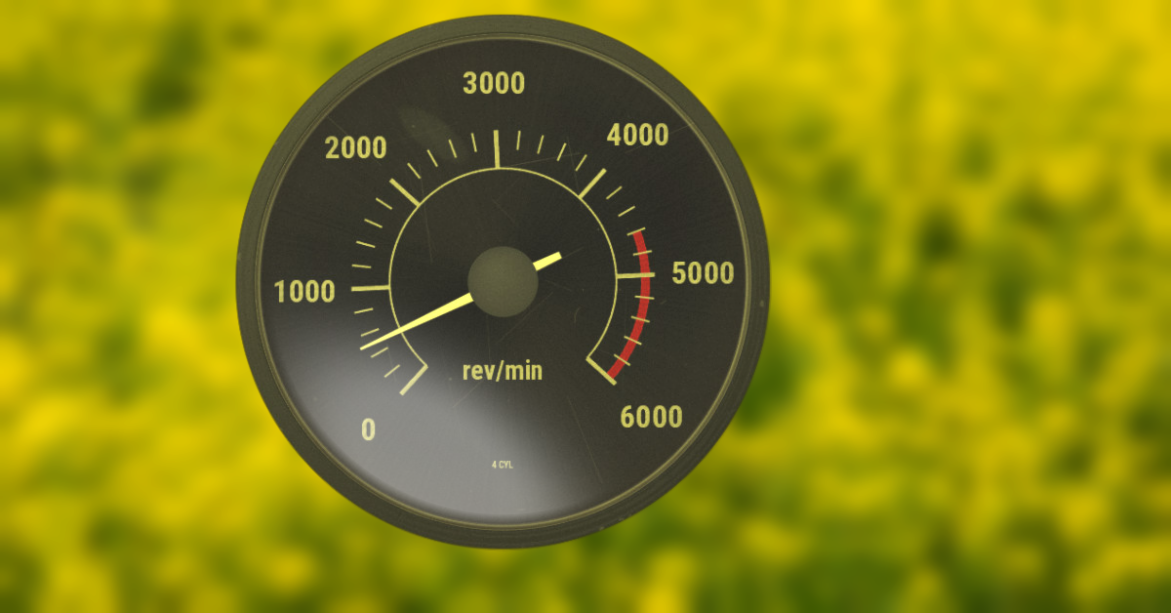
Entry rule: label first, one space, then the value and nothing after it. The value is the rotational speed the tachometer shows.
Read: 500 rpm
